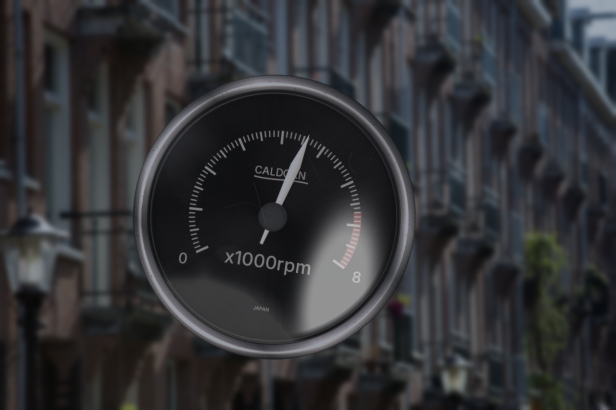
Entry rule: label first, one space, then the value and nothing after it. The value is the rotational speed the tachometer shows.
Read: 4600 rpm
